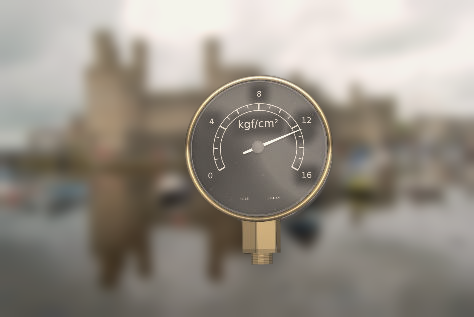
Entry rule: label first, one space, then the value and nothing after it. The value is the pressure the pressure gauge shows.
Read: 12.5 kg/cm²
